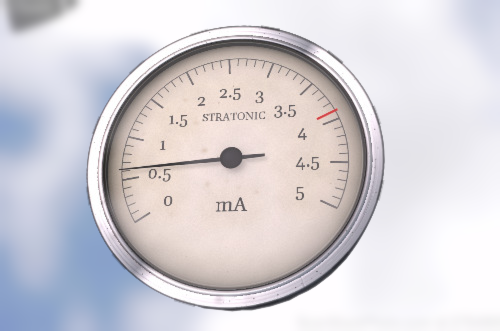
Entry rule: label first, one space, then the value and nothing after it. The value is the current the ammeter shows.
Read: 0.6 mA
